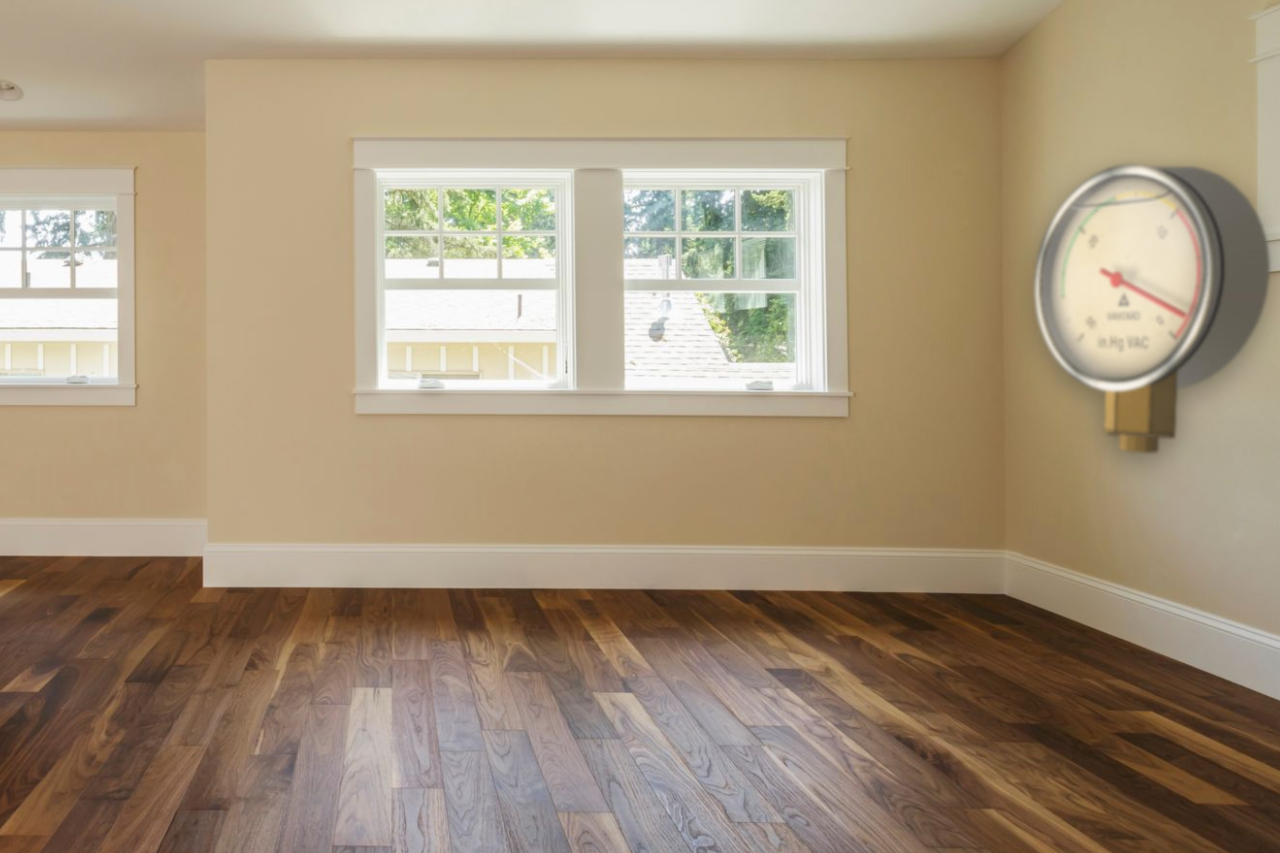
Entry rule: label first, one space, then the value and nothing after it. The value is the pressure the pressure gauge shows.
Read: -2 inHg
